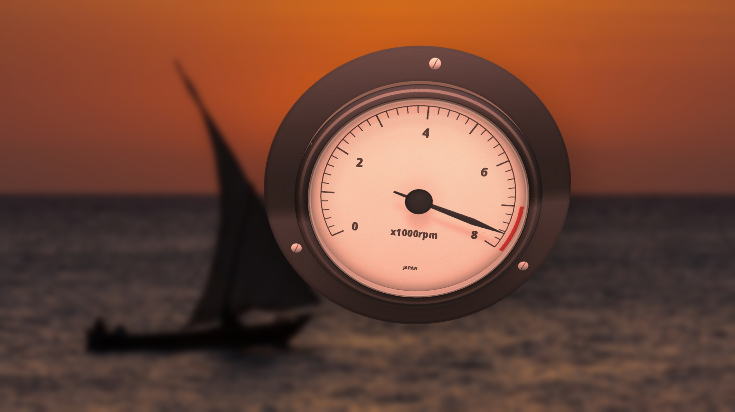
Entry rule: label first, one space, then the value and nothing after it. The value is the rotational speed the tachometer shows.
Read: 7600 rpm
